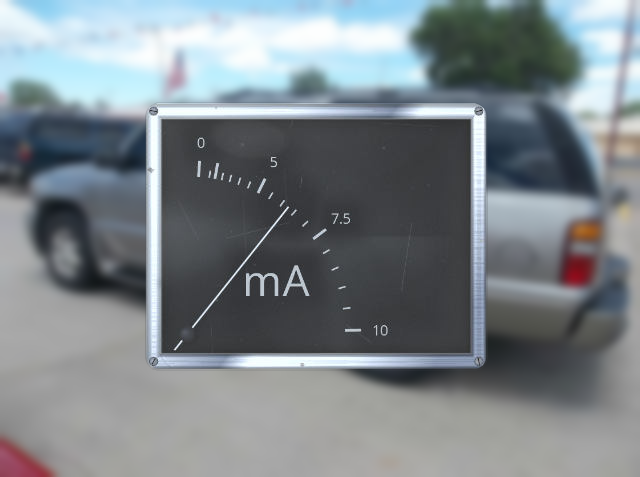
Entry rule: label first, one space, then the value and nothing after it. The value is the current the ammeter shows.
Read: 6.25 mA
